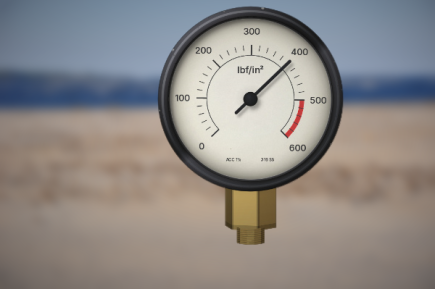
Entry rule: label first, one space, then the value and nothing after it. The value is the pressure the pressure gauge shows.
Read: 400 psi
